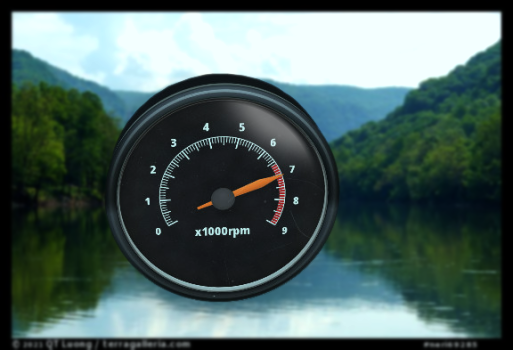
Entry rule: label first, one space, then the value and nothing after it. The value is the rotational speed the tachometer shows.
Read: 7000 rpm
